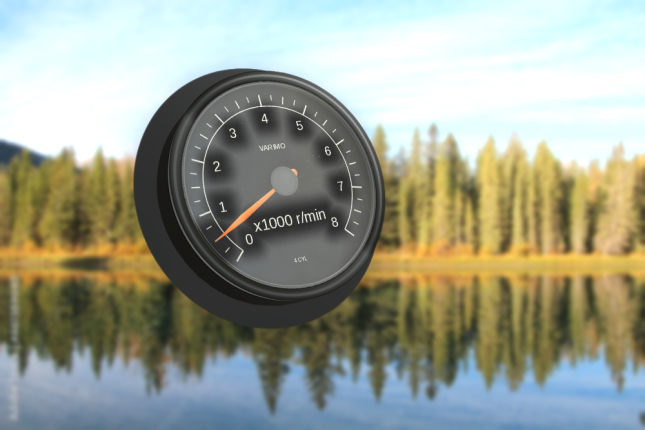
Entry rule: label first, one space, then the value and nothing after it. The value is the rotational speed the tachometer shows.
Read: 500 rpm
